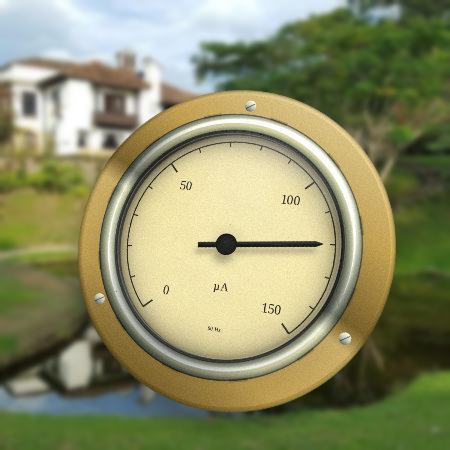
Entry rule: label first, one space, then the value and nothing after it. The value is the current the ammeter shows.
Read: 120 µA
